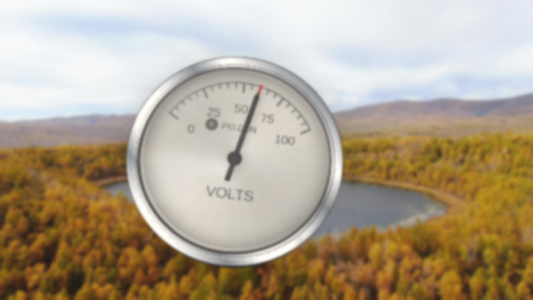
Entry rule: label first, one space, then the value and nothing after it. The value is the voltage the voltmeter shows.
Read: 60 V
